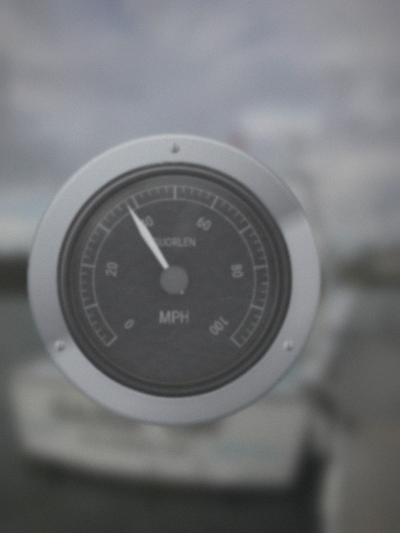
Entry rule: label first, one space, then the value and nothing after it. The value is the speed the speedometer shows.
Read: 38 mph
